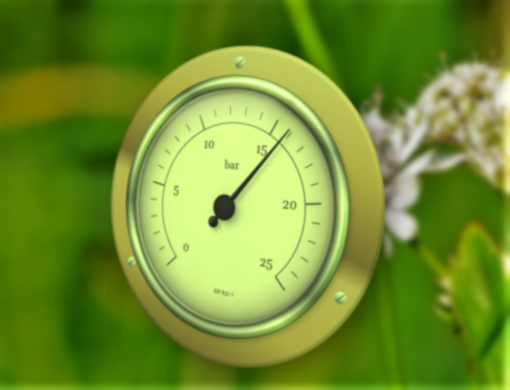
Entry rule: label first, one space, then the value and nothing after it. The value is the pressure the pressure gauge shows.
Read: 16 bar
